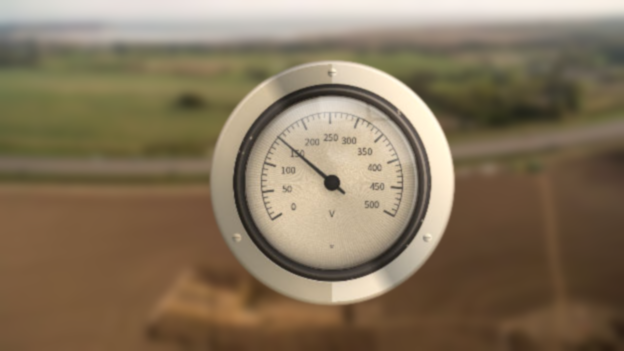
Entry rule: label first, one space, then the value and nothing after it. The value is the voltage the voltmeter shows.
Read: 150 V
